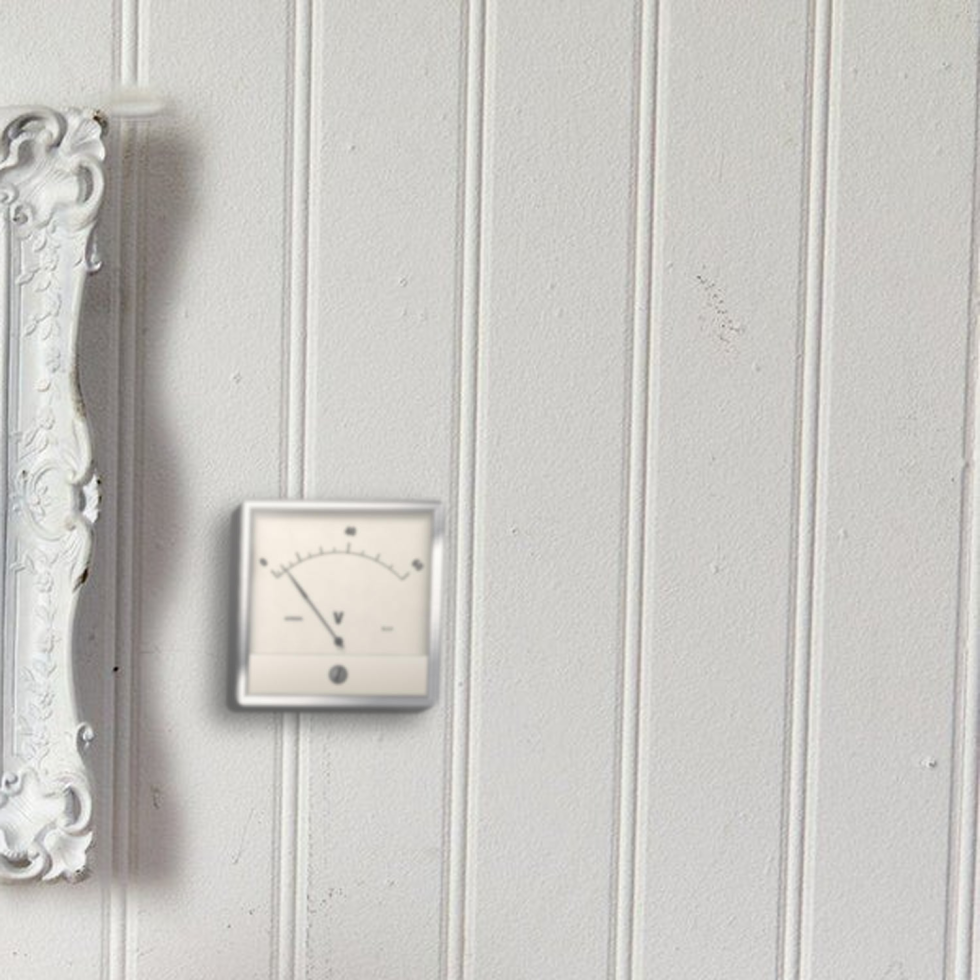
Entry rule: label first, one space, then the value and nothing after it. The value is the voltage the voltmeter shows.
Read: 10 V
